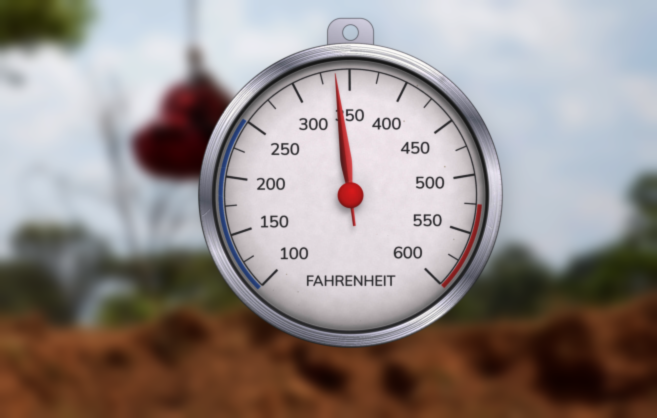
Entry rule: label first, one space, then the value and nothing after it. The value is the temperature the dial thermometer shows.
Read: 337.5 °F
